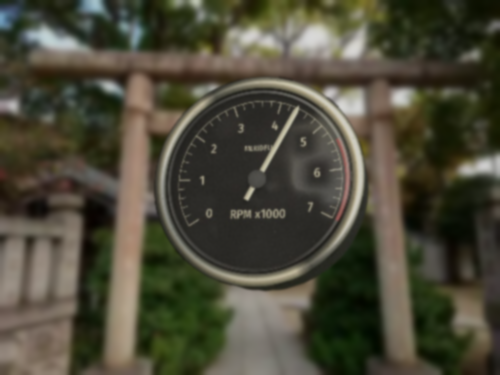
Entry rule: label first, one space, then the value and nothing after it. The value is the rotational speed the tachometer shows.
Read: 4400 rpm
